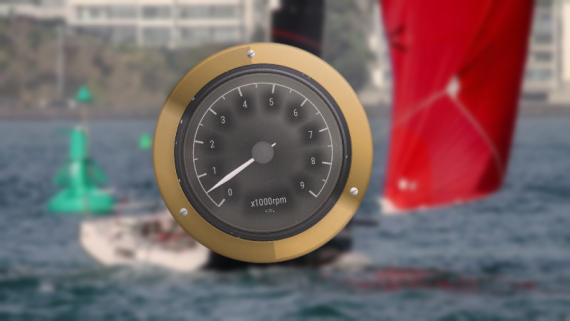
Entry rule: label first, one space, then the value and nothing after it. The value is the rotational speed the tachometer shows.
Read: 500 rpm
